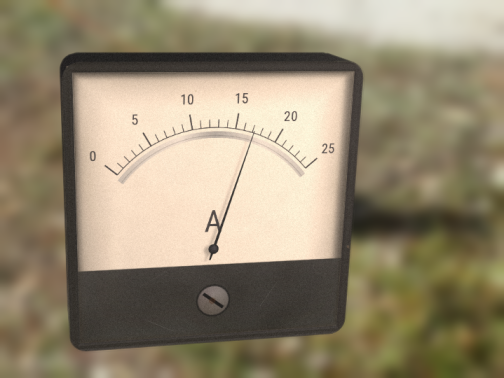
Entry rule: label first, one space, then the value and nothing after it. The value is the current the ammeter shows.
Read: 17 A
